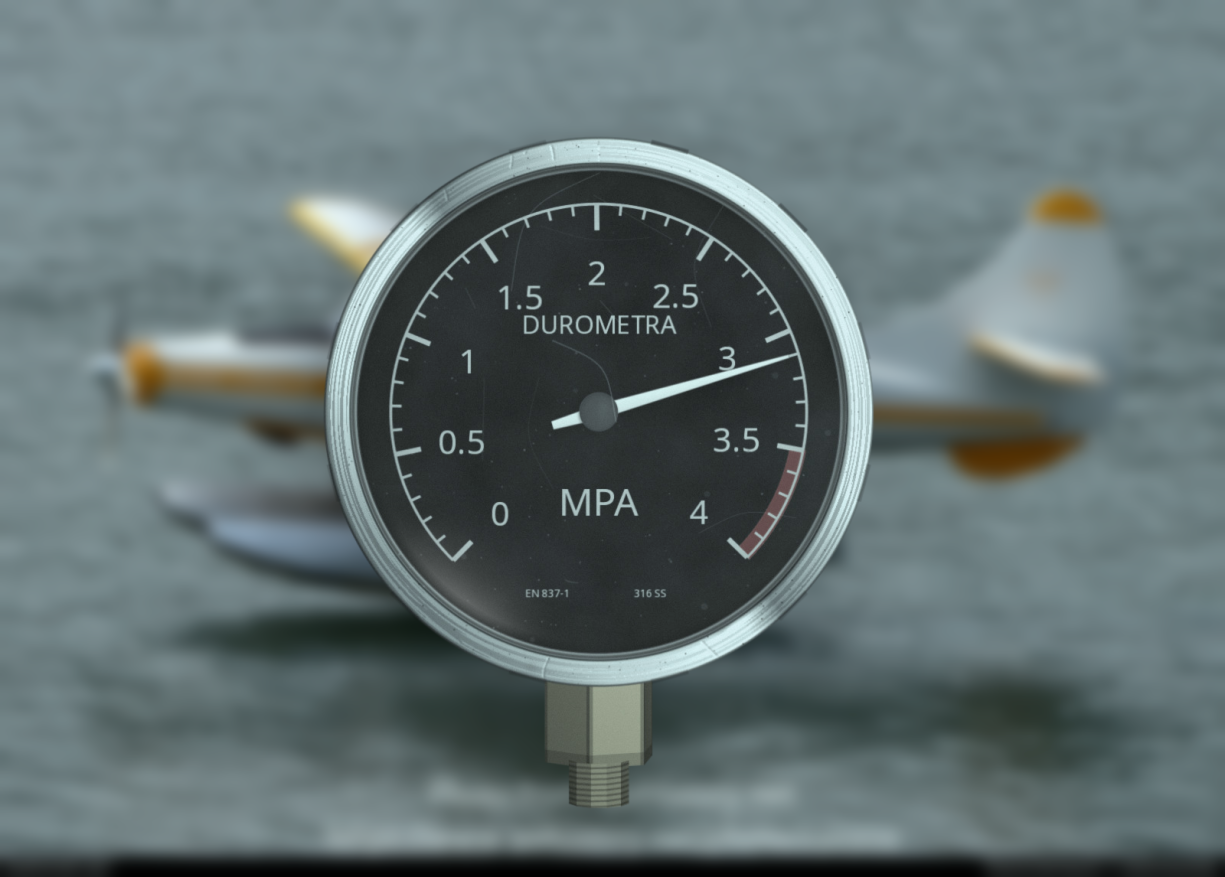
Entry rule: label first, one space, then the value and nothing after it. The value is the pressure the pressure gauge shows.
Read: 3.1 MPa
